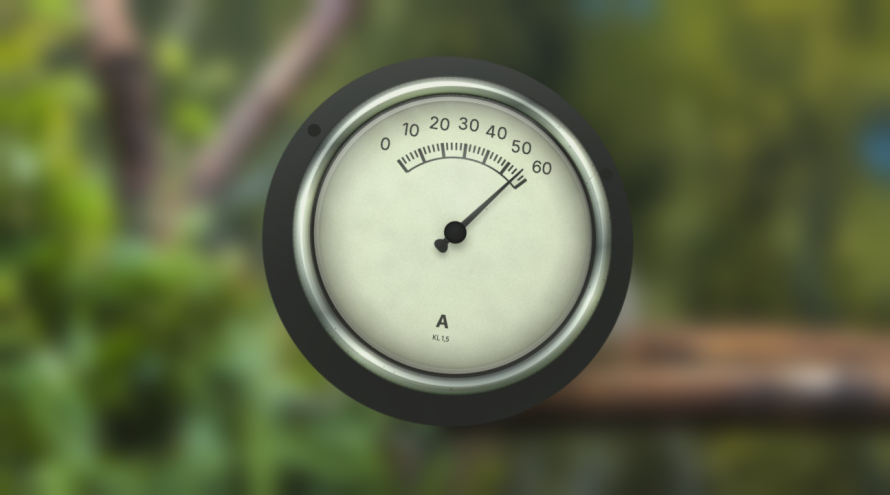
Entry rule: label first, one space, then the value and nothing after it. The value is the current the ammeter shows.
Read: 56 A
